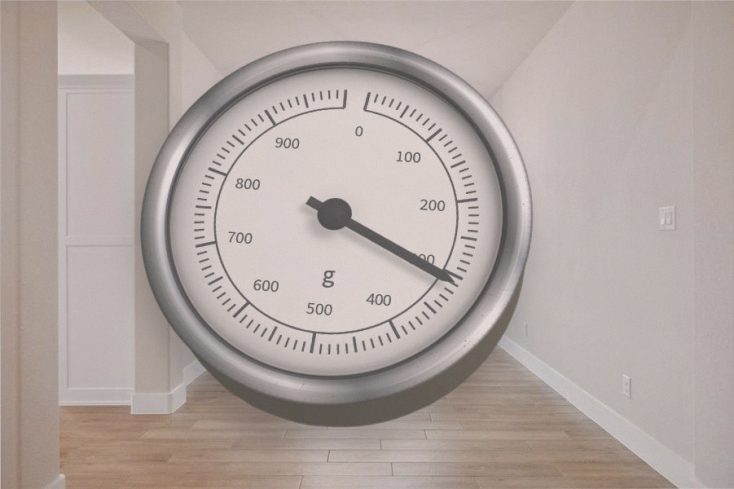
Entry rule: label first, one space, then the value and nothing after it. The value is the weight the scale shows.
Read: 310 g
